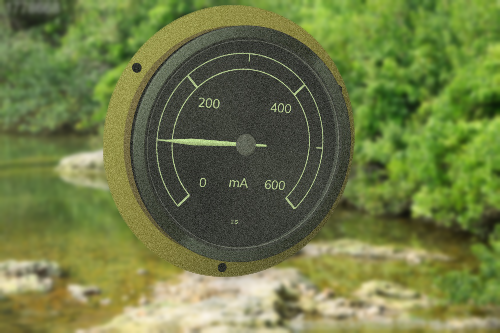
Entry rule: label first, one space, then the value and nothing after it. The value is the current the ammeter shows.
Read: 100 mA
